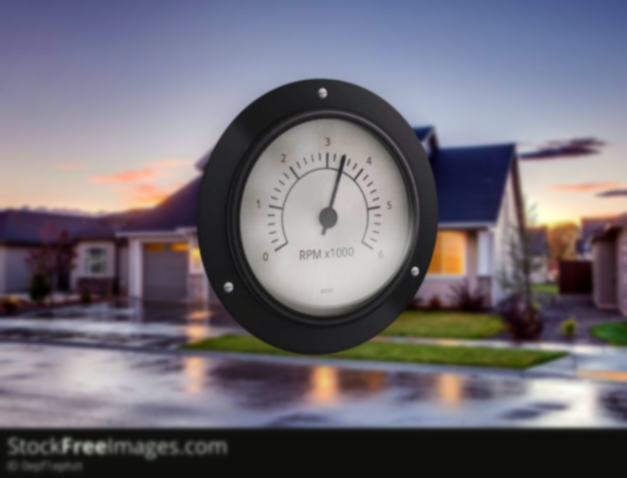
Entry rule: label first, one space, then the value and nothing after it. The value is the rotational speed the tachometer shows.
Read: 3400 rpm
